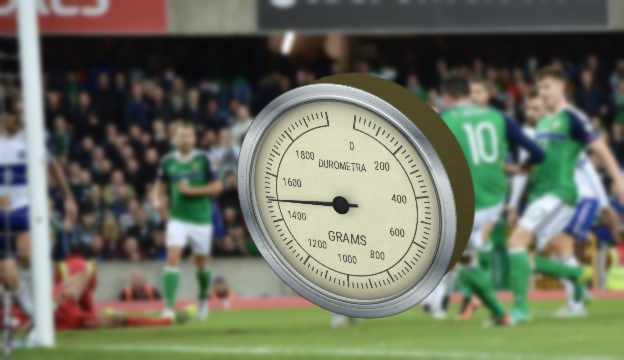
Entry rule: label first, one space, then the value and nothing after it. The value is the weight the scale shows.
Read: 1500 g
